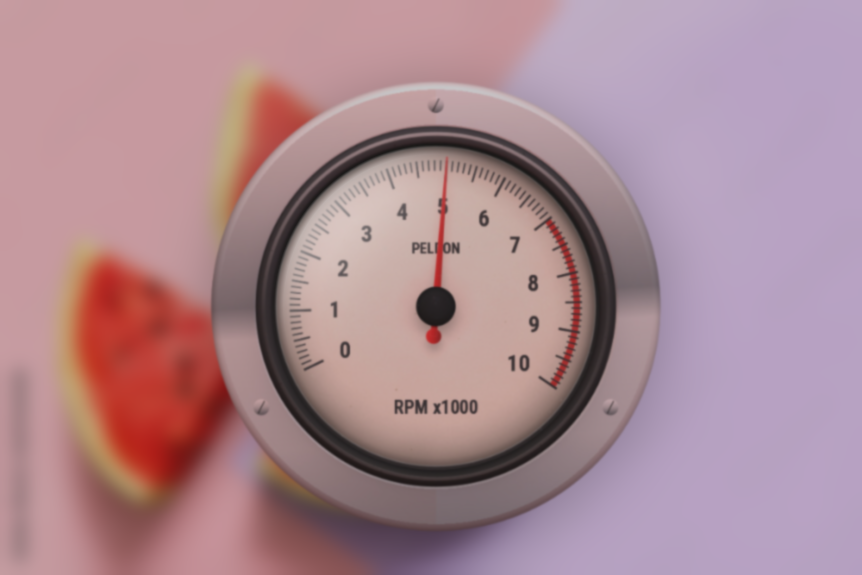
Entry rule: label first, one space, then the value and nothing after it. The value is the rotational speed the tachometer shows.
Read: 5000 rpm
